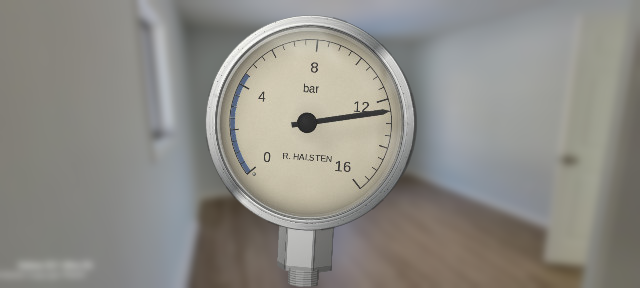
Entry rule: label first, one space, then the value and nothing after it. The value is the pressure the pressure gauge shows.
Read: 12.5 bar
